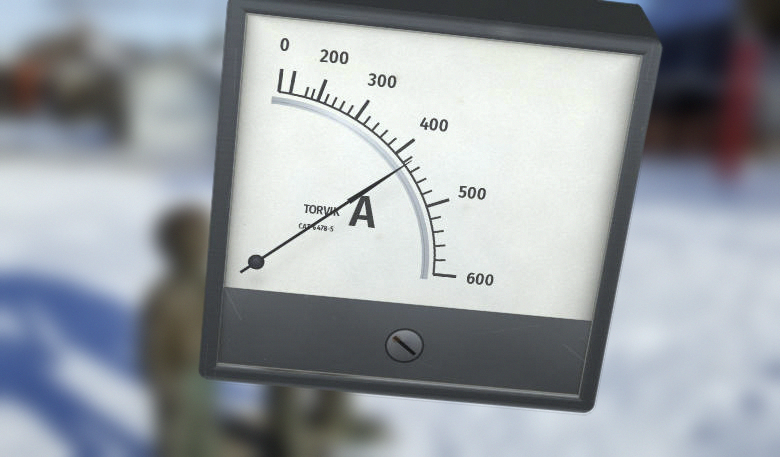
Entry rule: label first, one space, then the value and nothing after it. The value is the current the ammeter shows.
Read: 420 A
